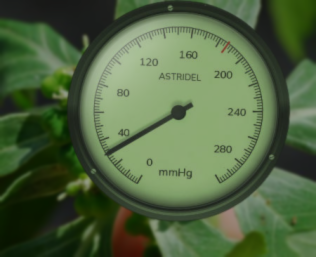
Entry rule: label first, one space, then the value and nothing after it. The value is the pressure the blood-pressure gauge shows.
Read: 30 mmHg
